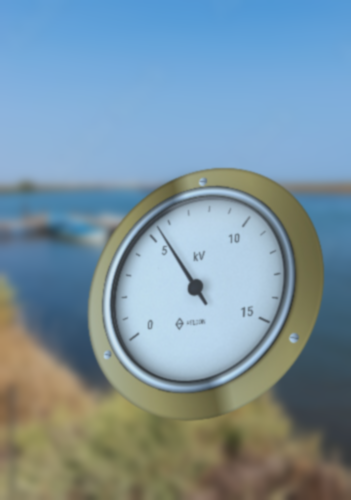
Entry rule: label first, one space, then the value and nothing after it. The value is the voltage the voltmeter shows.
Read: 5.5 kV
